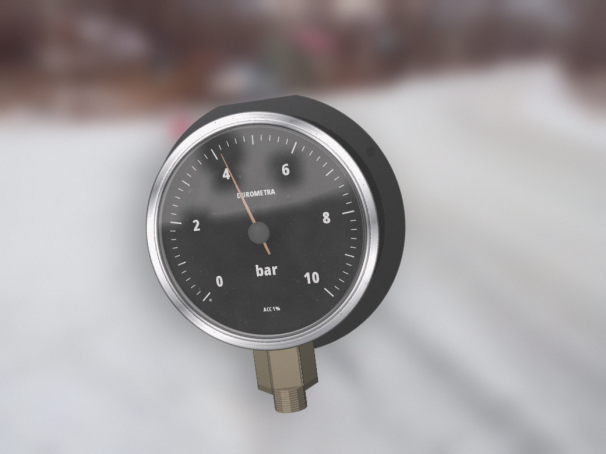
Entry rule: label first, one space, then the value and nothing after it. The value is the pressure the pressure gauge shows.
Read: 4.2 bar
